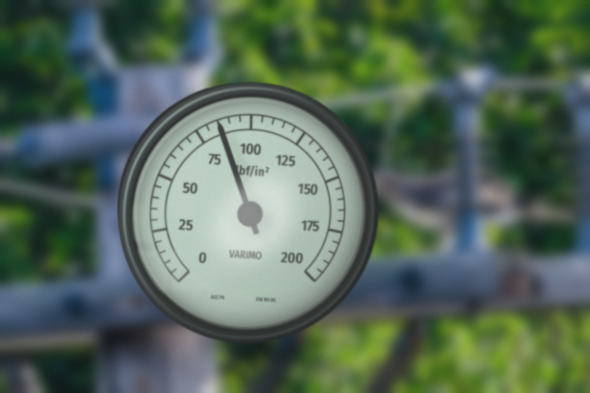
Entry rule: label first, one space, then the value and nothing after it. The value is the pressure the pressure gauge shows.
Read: 85 psi
